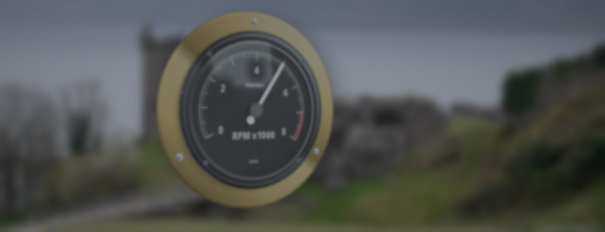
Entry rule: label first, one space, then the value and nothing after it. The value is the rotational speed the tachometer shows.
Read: 5000 rpm
